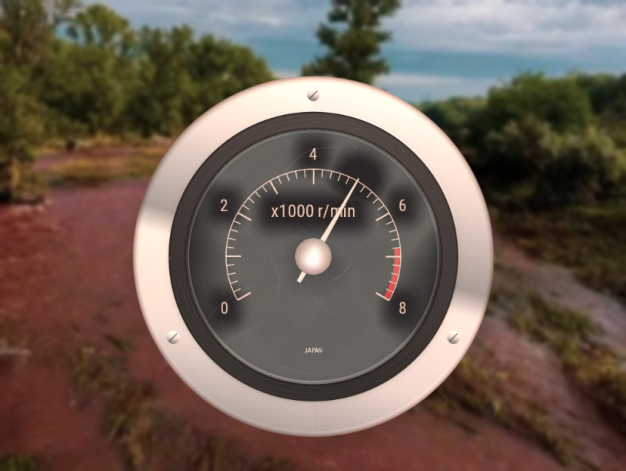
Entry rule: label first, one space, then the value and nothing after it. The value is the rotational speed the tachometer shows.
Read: 5000 rpm
